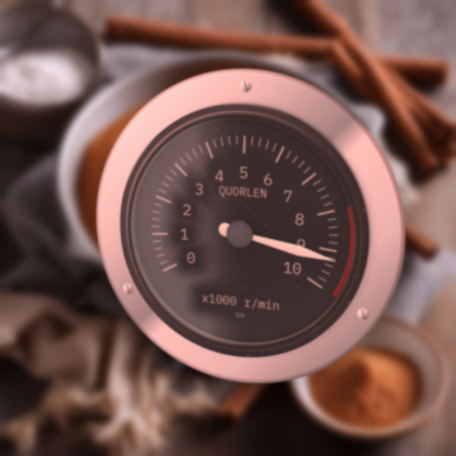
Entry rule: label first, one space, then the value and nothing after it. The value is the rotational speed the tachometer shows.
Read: 9200 rpm
